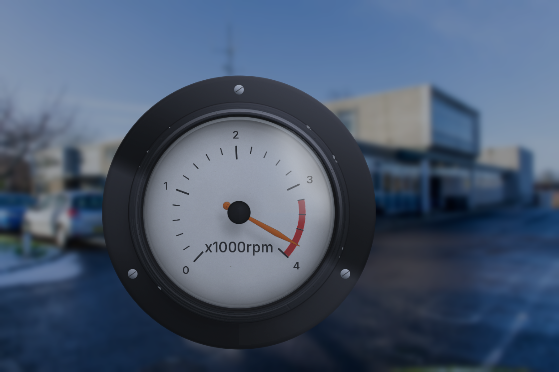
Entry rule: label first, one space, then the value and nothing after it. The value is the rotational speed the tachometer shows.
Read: 3800 rpm
